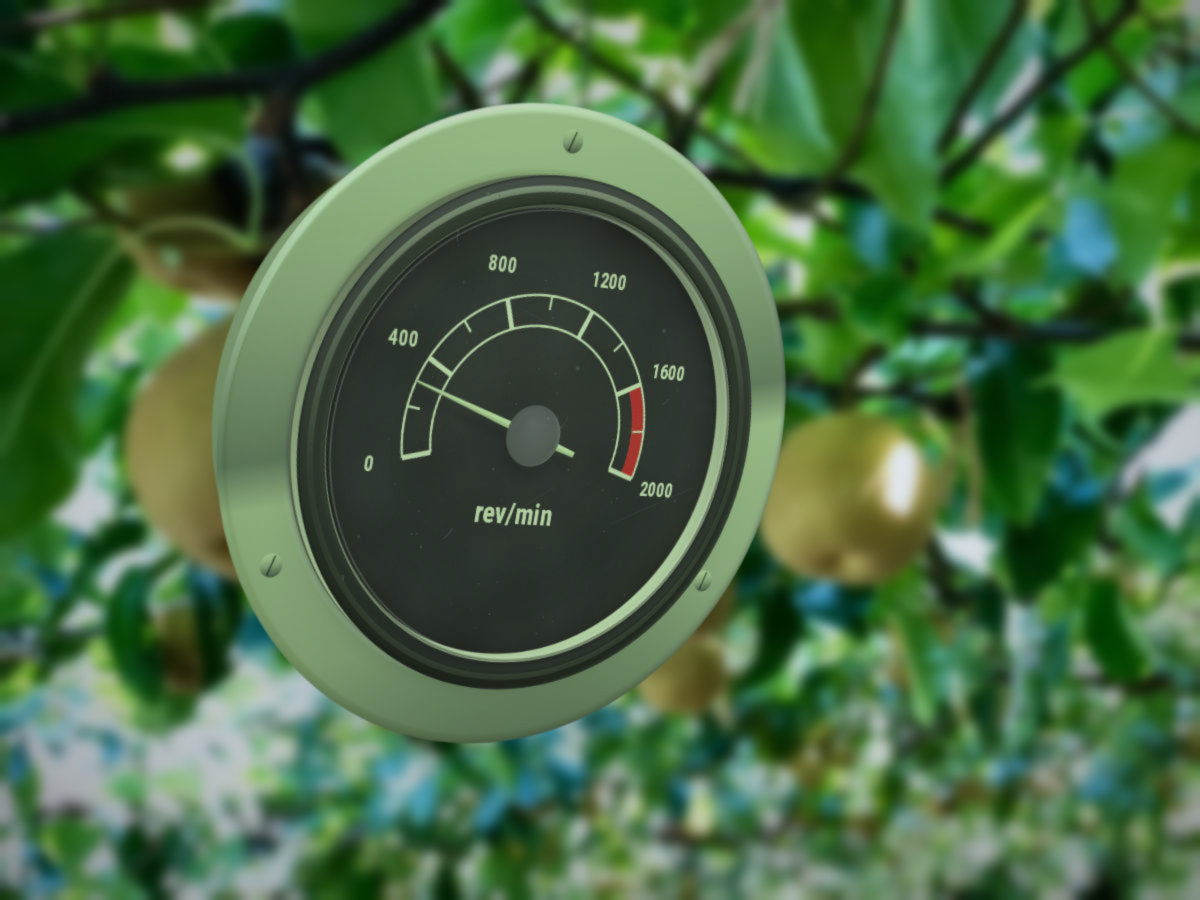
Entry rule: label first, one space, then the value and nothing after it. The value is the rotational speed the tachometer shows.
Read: 300 rpm
